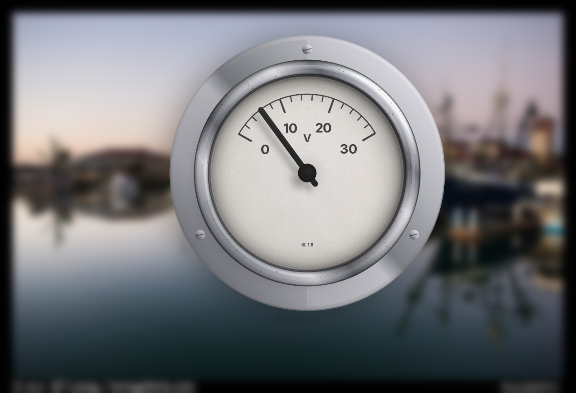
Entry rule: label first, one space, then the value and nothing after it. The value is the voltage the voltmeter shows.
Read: 6 V
